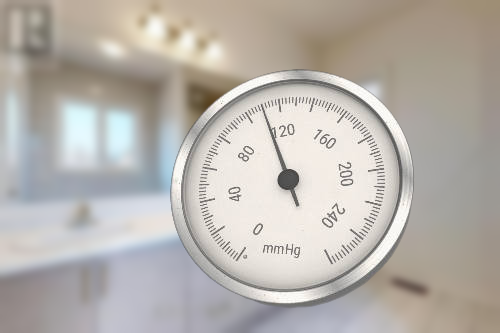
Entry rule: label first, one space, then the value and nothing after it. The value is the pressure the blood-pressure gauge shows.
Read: 110 mmHg
